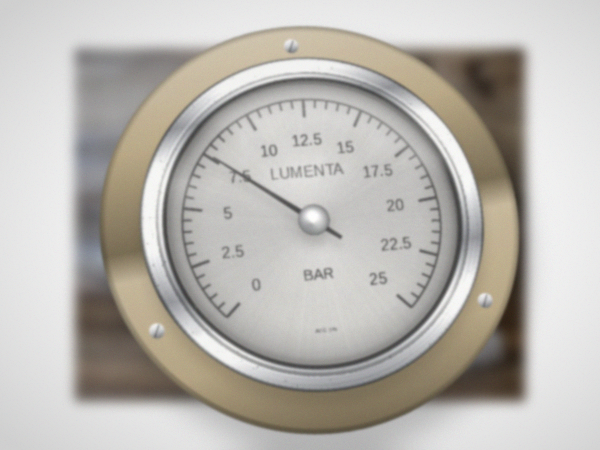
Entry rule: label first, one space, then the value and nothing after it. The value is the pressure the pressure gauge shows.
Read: 7.5 bar
